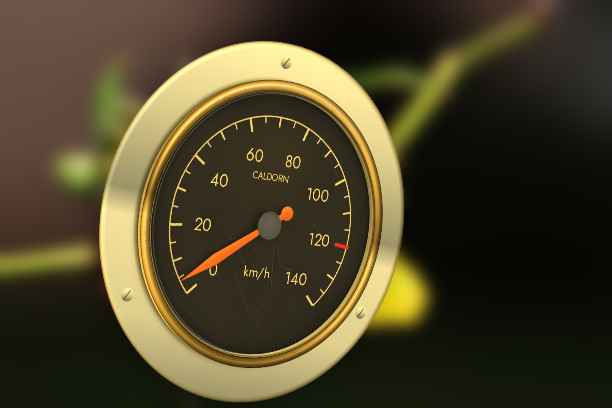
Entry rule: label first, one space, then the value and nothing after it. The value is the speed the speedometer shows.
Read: 5 km/h
